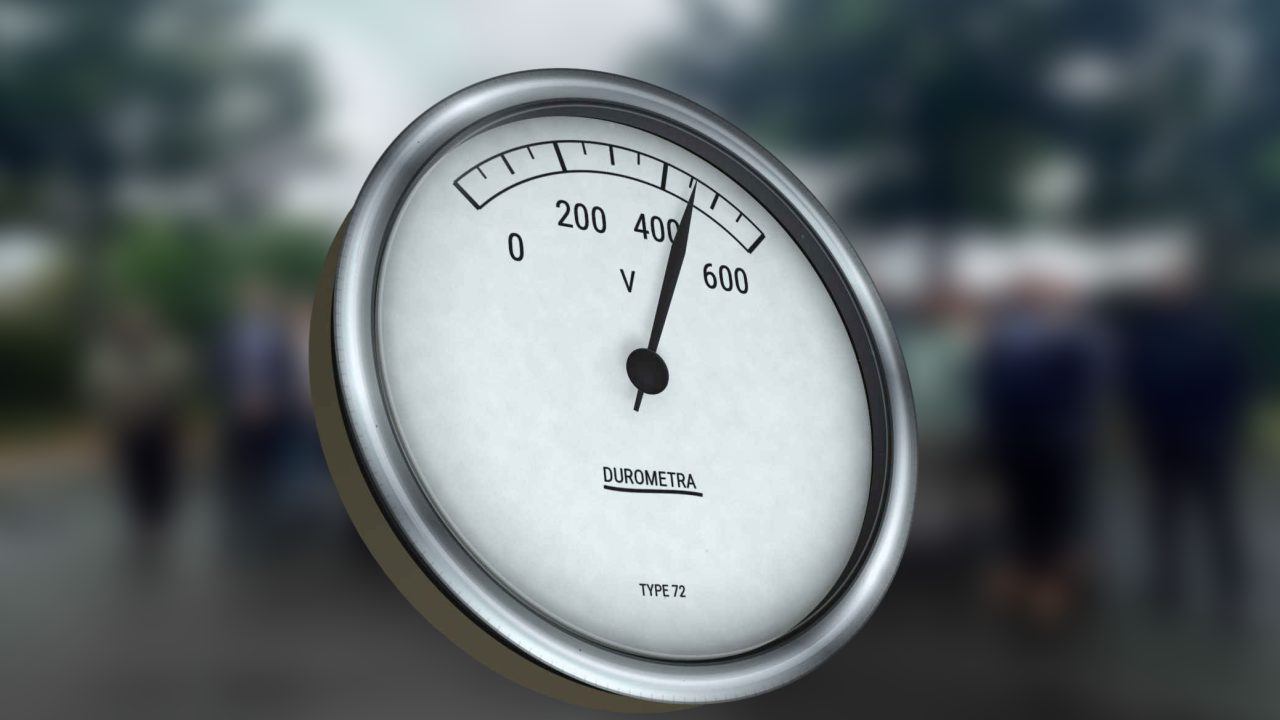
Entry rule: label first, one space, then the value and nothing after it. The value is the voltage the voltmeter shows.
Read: 450 V
